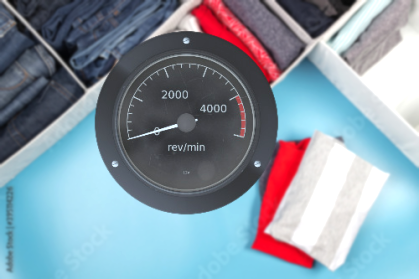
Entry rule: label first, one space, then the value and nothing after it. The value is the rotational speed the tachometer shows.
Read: 0 rpm
